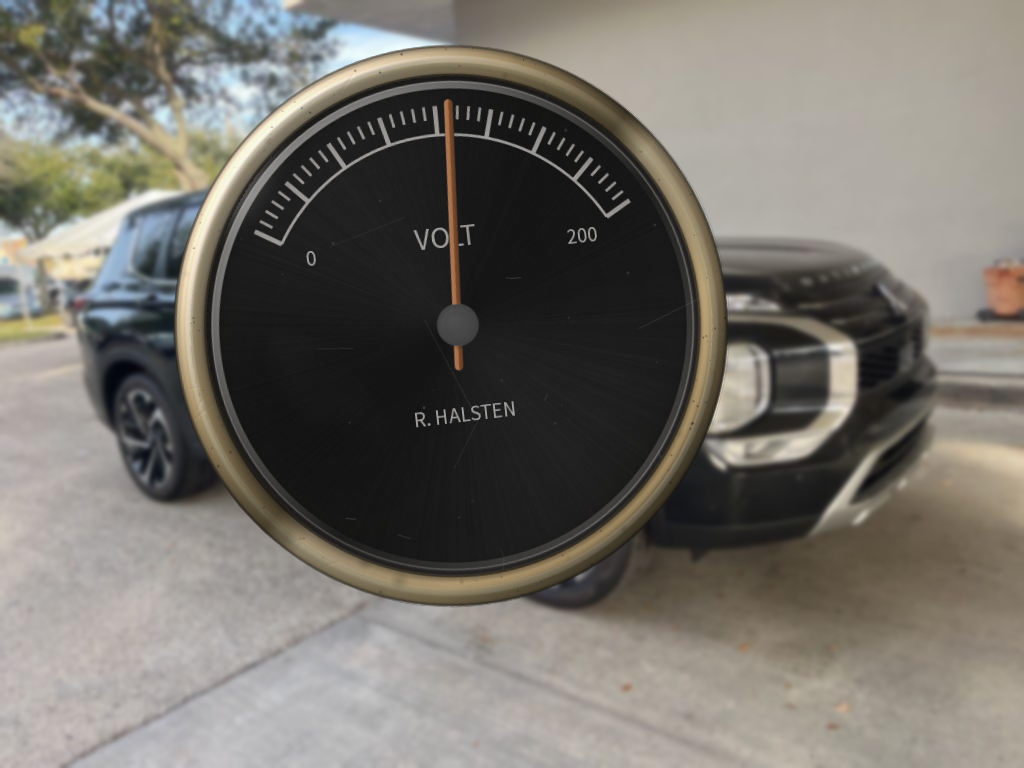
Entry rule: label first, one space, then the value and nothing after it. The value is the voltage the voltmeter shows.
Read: 105 V
